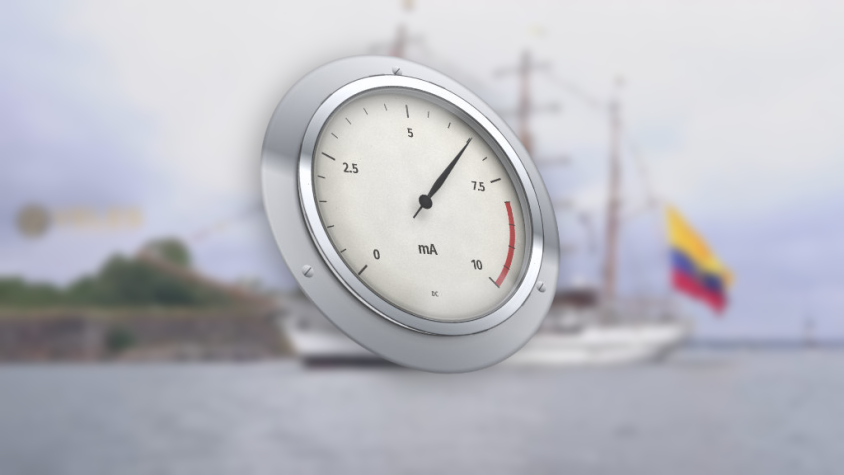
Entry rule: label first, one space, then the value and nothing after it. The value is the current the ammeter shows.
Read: 6.5 mA
